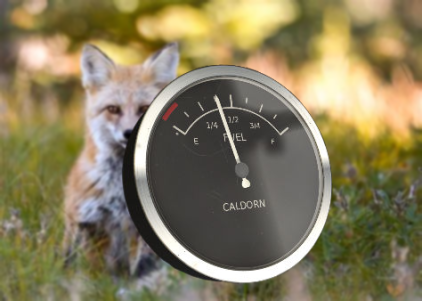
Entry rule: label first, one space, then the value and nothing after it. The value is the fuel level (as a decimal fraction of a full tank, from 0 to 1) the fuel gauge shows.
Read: 0.375
